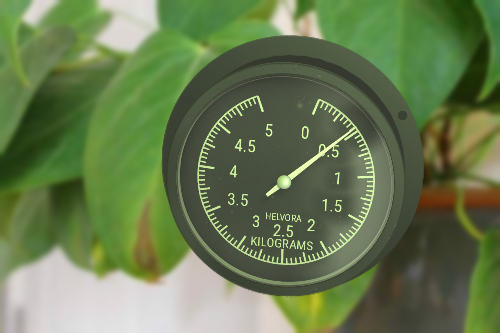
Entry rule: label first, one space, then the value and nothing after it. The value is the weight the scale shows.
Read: 0.45 kg
